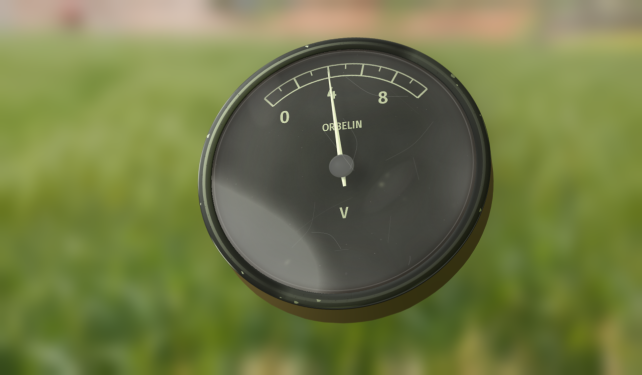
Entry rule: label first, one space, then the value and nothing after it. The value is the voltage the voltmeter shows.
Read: 4 V
